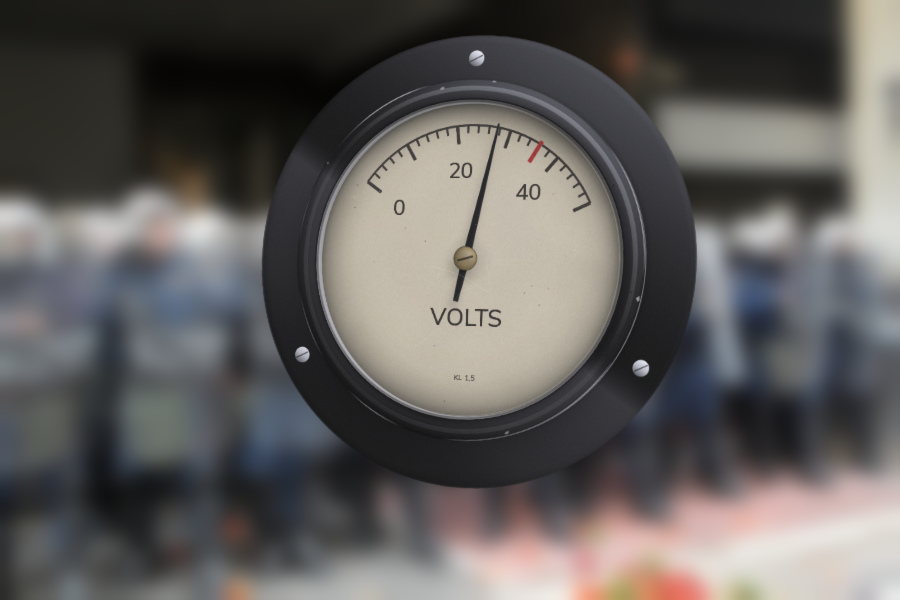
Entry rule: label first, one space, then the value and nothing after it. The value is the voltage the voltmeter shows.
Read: 28 V
